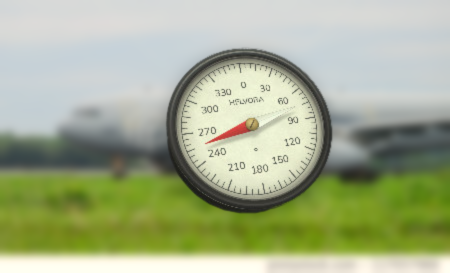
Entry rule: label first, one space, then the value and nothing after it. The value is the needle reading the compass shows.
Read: 255 °
